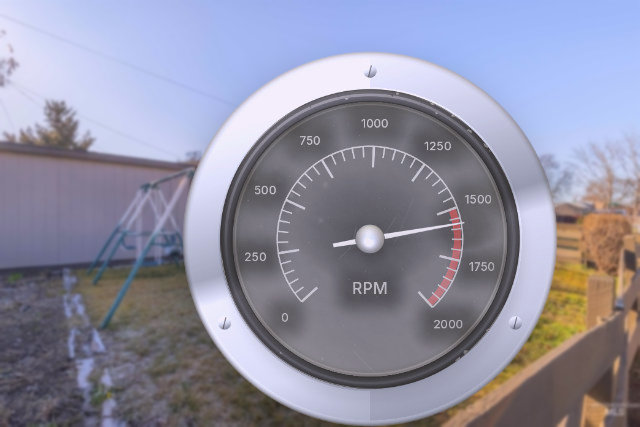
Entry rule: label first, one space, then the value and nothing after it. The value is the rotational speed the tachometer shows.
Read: 1575 rpm
